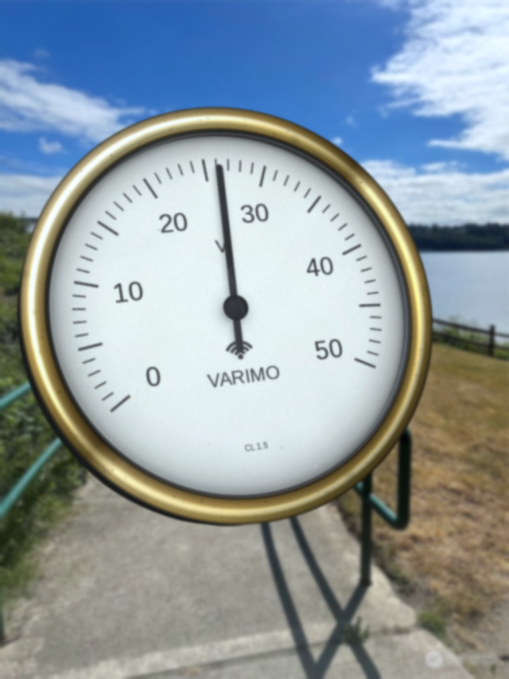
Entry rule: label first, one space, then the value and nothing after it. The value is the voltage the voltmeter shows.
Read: 26 V
